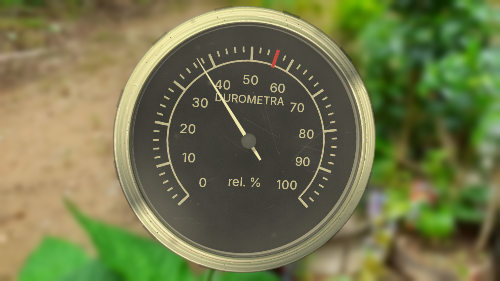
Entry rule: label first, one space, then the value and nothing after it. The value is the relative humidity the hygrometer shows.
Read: 37 %
